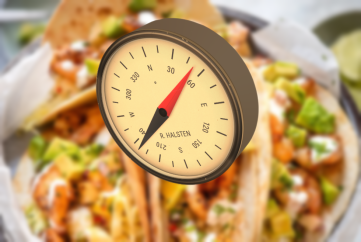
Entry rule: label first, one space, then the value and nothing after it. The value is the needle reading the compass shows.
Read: 52.5 °
